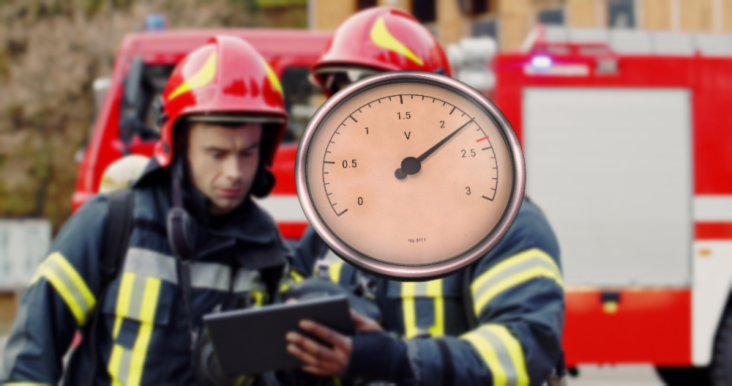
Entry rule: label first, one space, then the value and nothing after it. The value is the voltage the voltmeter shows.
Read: 2.2 V
